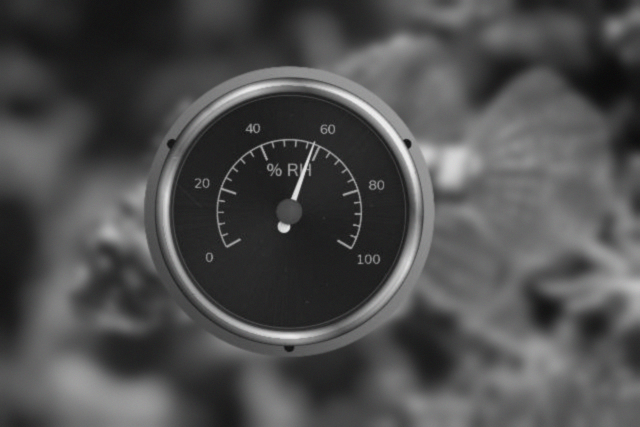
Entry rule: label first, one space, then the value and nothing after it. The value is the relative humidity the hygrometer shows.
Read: 58 %
